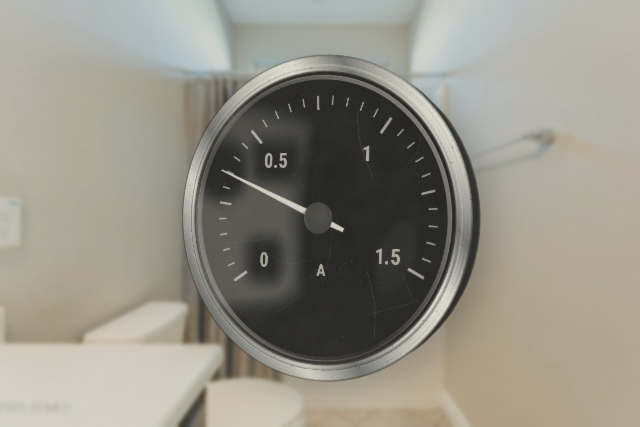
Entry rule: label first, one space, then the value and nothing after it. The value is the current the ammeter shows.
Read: 0.35 A
